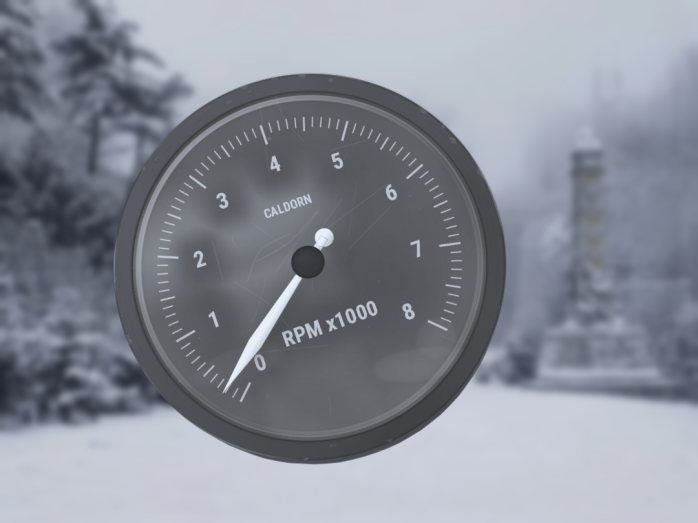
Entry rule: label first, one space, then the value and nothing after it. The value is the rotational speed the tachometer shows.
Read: 200 rpm
